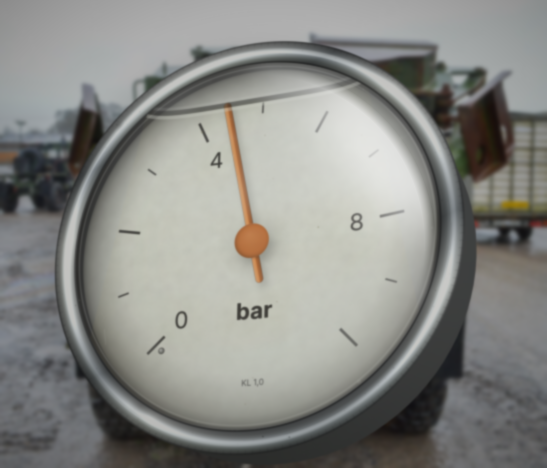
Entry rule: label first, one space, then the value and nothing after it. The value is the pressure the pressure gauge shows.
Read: 4.5 bar
